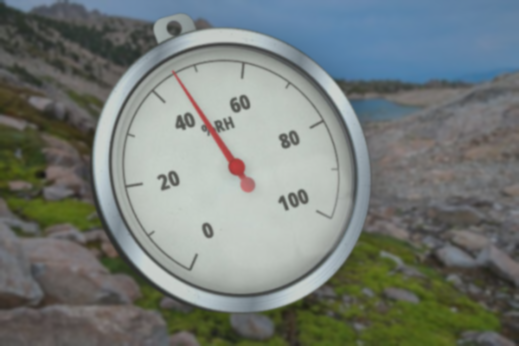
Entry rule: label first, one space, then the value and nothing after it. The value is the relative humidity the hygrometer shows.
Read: 45 %
